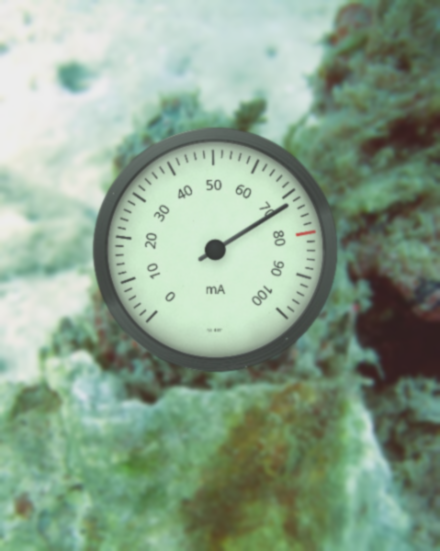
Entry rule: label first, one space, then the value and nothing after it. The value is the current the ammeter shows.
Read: 72 mA
